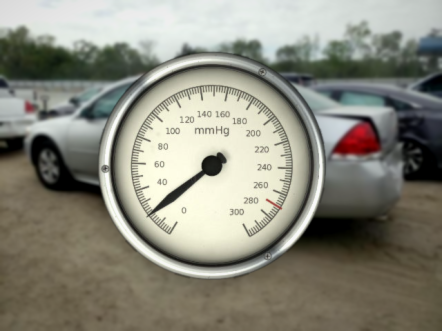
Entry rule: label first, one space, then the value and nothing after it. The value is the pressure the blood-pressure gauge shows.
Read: 20 mmHg
